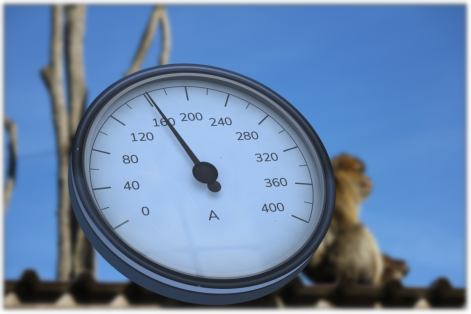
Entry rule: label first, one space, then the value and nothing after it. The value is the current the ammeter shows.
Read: 160 A
